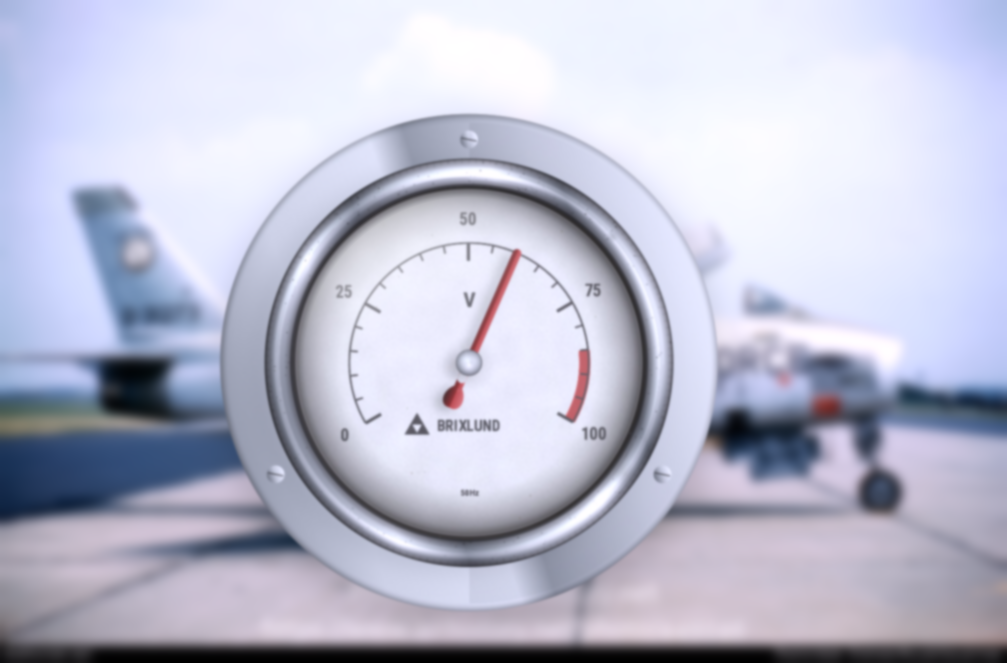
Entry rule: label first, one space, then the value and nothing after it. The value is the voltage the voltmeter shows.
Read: 60 V
